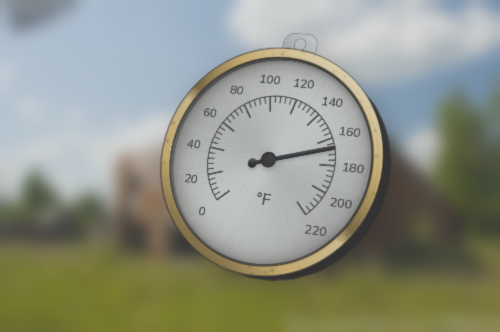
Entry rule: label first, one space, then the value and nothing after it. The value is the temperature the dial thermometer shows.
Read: 168 °F
